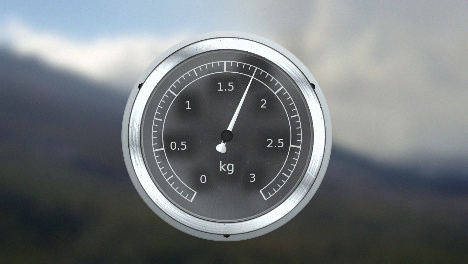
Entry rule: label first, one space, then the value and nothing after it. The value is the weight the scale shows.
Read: 1.75 kg
